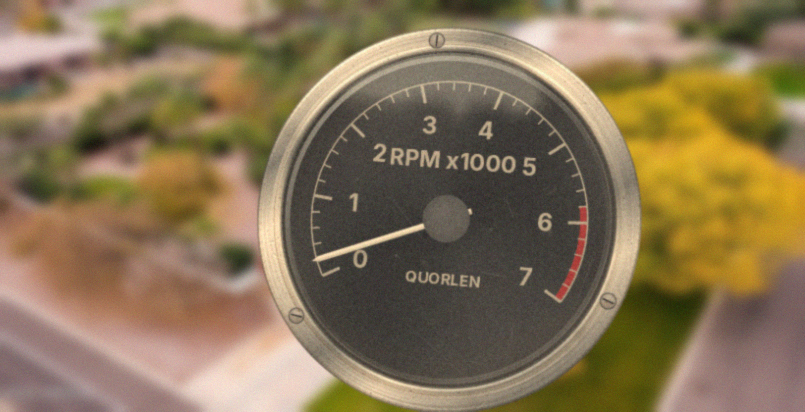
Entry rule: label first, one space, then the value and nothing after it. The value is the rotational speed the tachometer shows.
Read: 200 rpm
